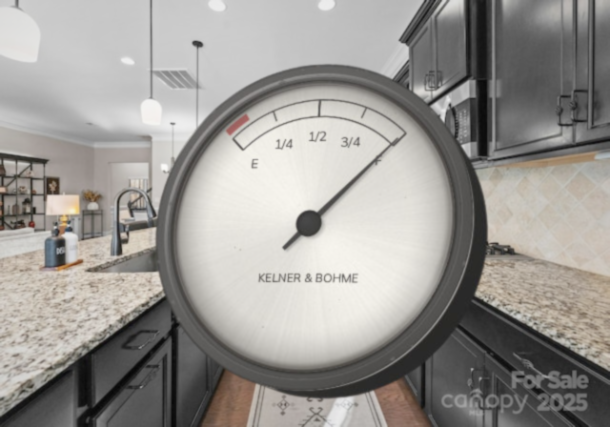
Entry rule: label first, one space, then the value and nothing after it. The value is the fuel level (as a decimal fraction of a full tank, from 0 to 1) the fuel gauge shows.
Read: 1
